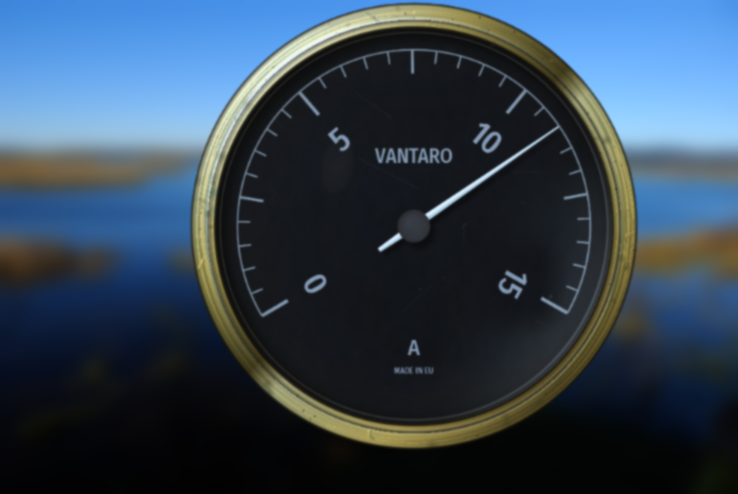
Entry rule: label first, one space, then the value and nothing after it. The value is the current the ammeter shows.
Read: 11 A
